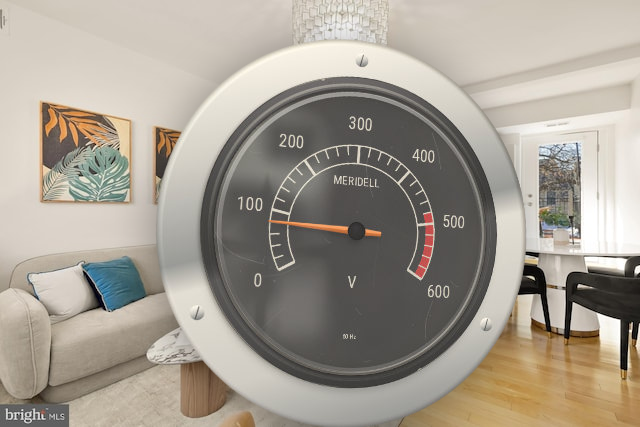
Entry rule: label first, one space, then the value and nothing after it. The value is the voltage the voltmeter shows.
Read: 80 V
